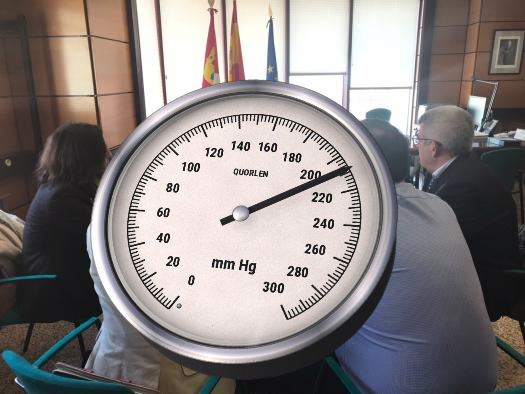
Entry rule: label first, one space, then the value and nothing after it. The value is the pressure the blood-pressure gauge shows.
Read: 210 mmHg
